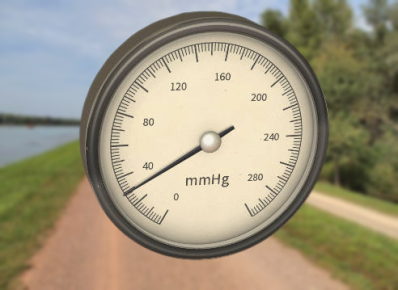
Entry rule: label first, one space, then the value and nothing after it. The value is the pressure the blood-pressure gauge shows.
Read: 30 mmHg
